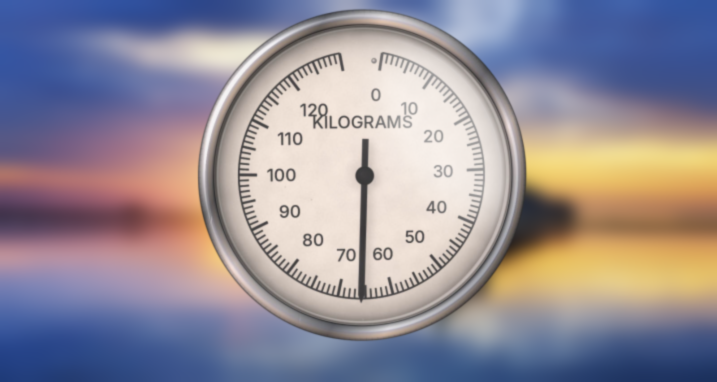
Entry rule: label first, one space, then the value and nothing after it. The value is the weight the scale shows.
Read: 66 kg
